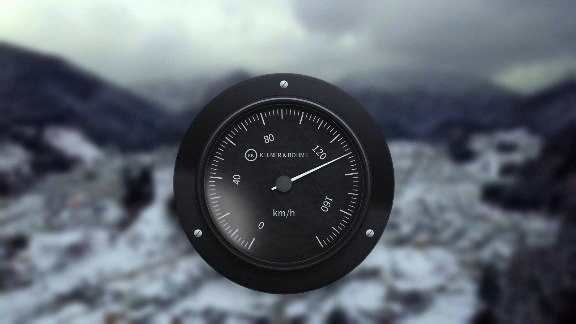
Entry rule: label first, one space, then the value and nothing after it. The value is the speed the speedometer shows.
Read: 130 km/h
